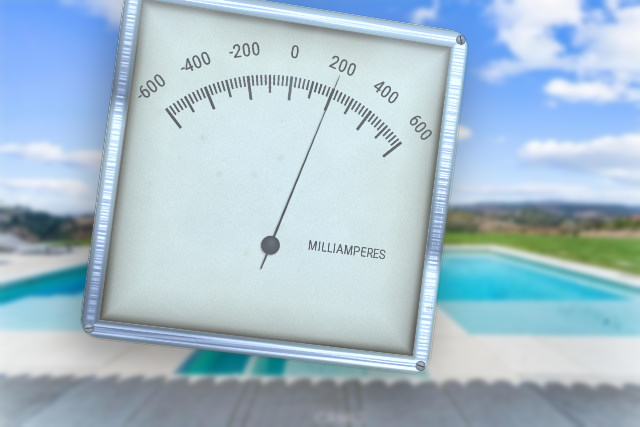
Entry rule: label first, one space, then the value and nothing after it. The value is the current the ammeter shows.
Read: 200 mA
